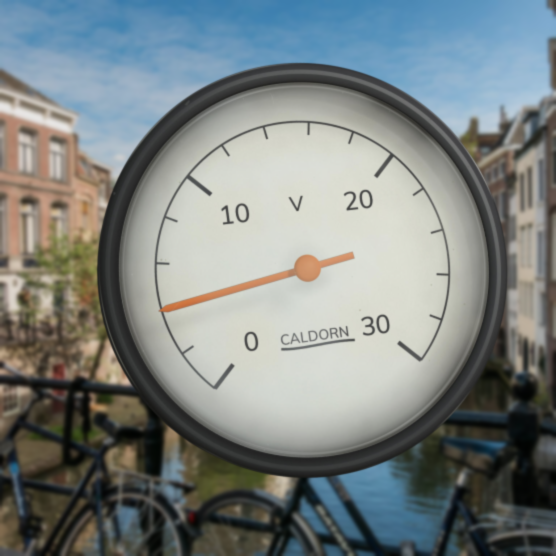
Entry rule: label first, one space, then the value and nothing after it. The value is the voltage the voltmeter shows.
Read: 4 V
